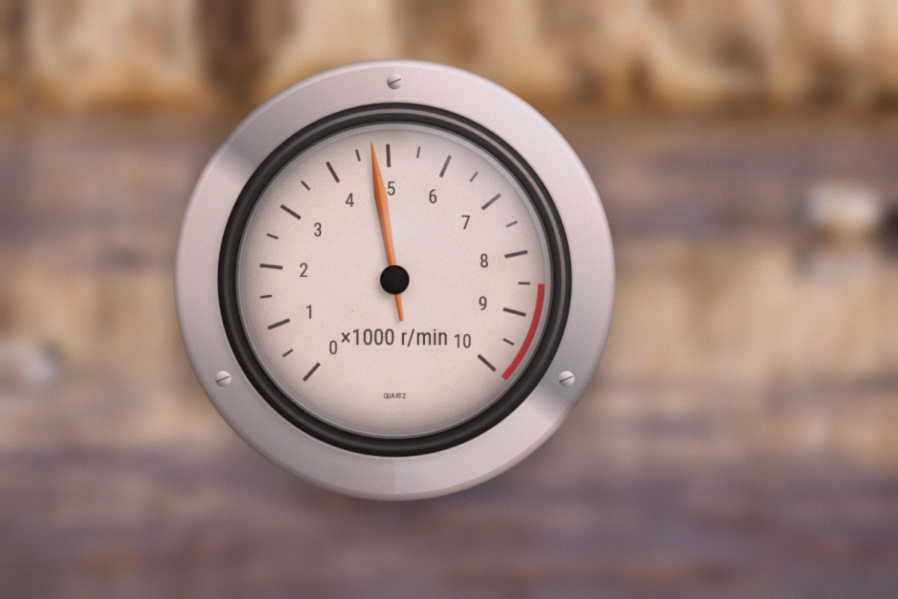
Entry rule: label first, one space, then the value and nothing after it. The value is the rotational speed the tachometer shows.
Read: 4750 rpm
